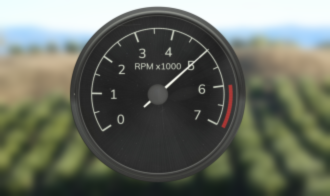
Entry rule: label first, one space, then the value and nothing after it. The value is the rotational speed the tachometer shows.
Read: 5000 rpm
